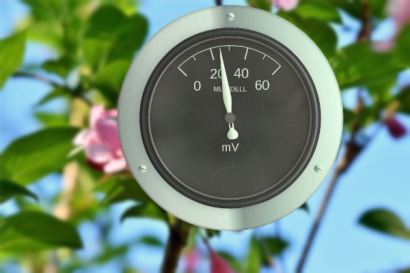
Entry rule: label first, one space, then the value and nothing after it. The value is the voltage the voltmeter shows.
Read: 25 mV
